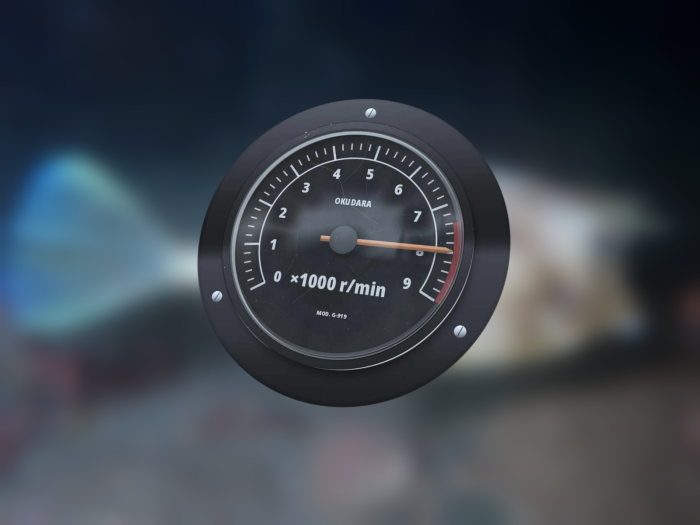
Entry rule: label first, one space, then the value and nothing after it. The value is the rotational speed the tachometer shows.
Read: 8000 rpm
